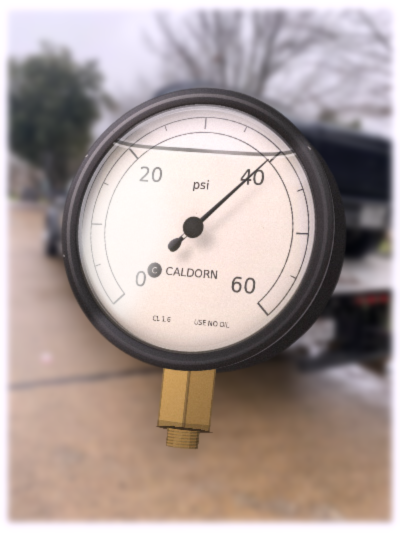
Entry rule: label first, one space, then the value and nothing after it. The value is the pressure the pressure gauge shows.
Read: 40 psi
